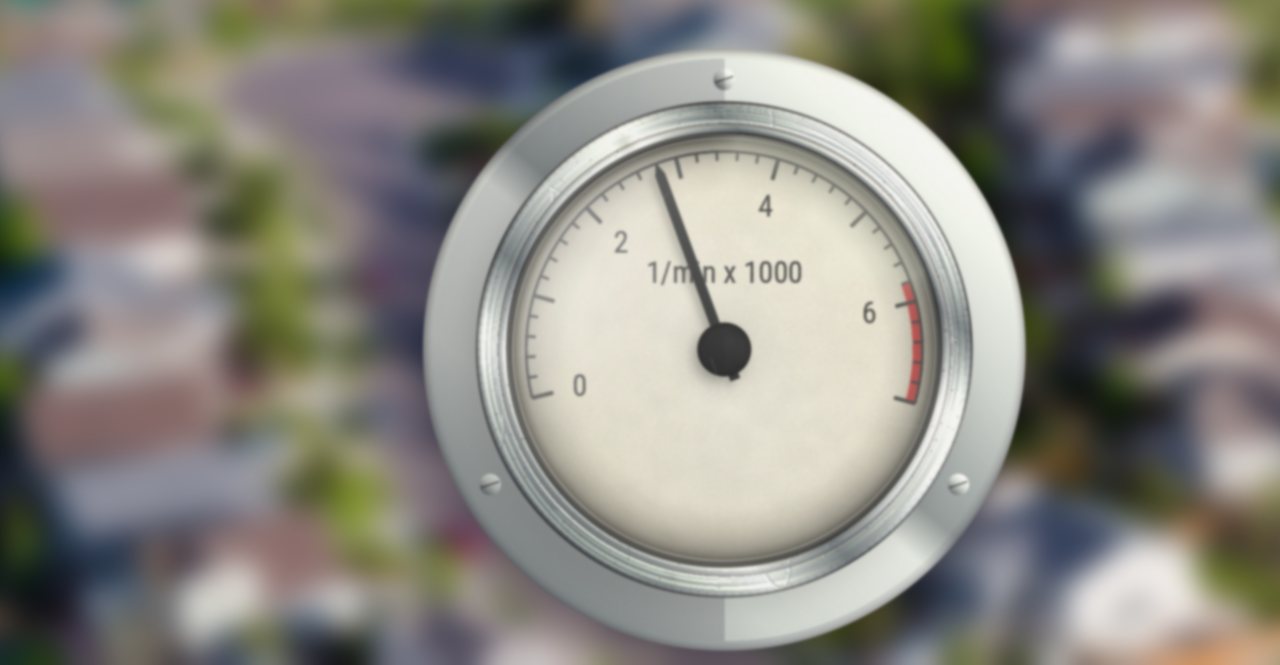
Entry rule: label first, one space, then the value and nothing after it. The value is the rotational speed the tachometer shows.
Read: 2800 rpm
